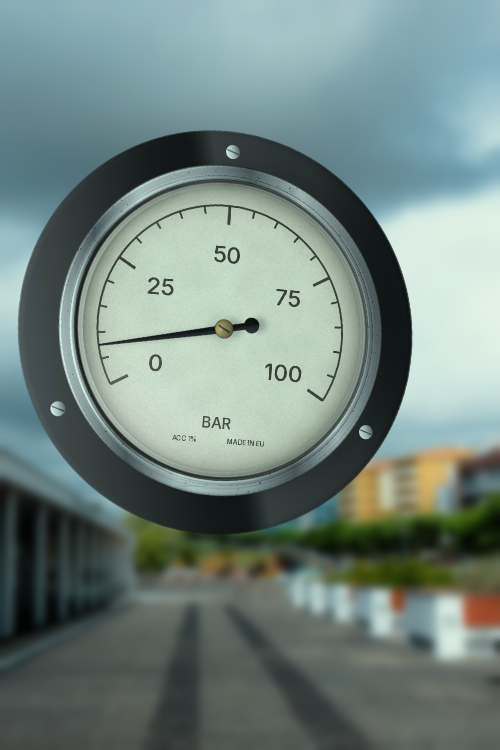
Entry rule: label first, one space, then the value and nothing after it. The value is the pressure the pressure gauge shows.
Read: 7.5 bar
